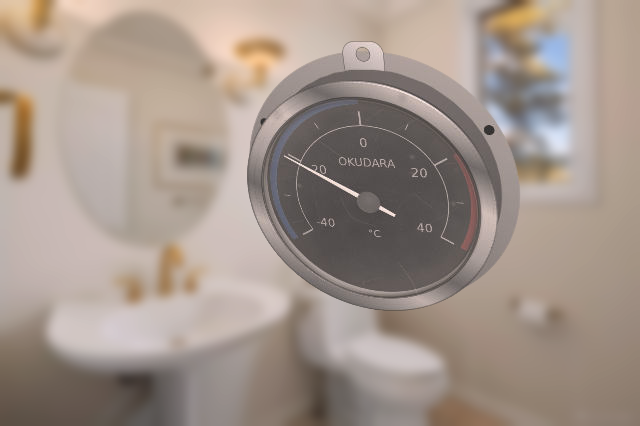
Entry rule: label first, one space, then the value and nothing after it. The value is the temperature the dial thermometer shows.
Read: -20 °C
